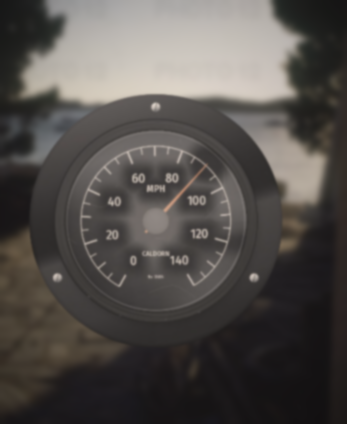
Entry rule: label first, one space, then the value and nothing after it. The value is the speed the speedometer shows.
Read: 90 mph
